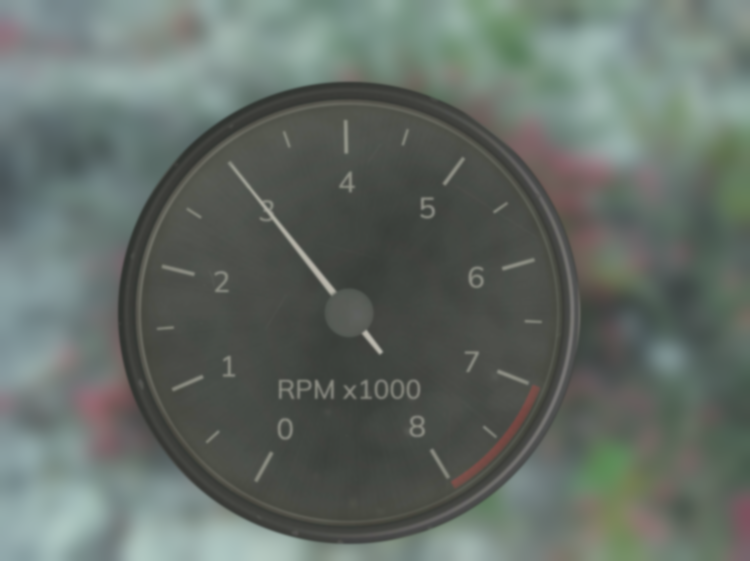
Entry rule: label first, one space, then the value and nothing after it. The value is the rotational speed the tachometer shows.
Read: 3000 rpm
